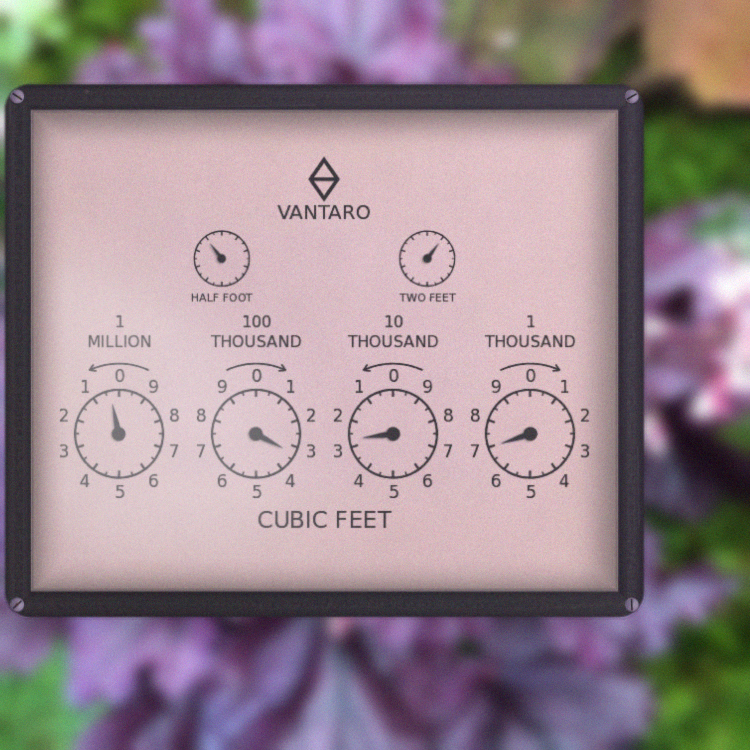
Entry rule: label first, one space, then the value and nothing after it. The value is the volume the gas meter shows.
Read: 32700 ft³
